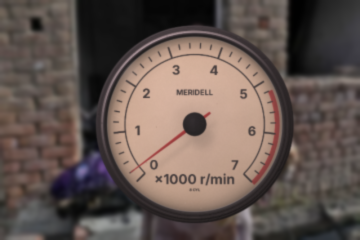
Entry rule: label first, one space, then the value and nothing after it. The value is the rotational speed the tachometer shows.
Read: 200 rpm
